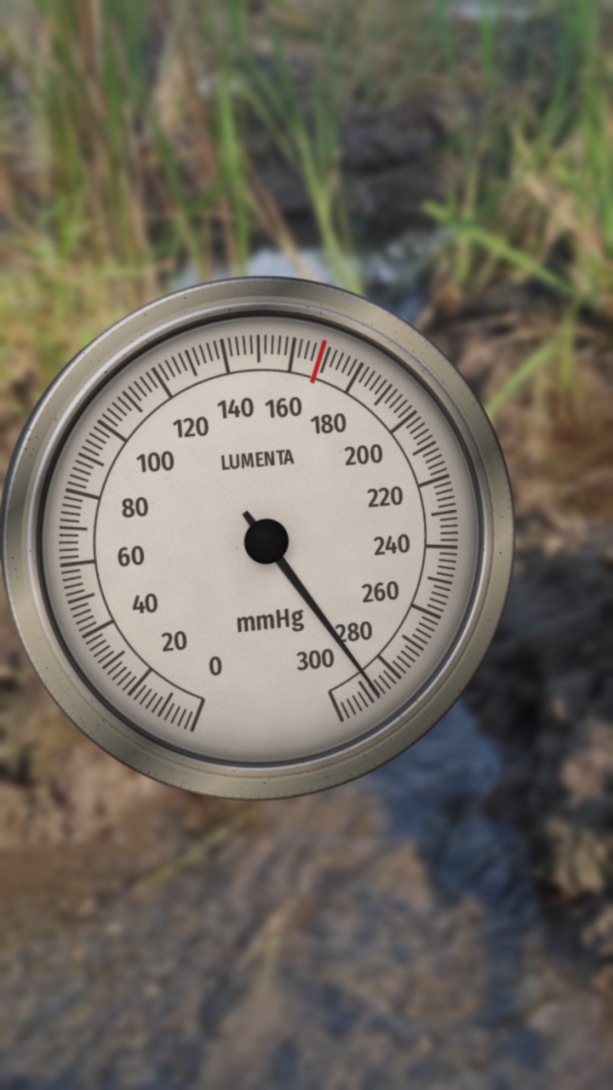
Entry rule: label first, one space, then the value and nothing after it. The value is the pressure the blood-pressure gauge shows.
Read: 288 mmHg
